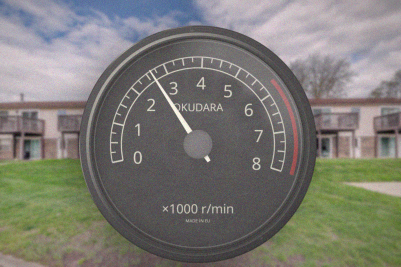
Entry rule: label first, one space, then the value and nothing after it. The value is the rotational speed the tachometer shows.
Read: 2625 rpm
